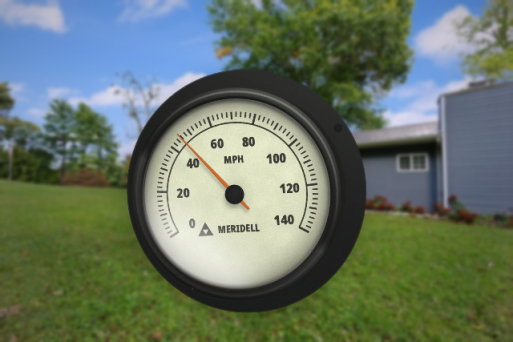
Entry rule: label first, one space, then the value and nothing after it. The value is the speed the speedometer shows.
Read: 46 mph
